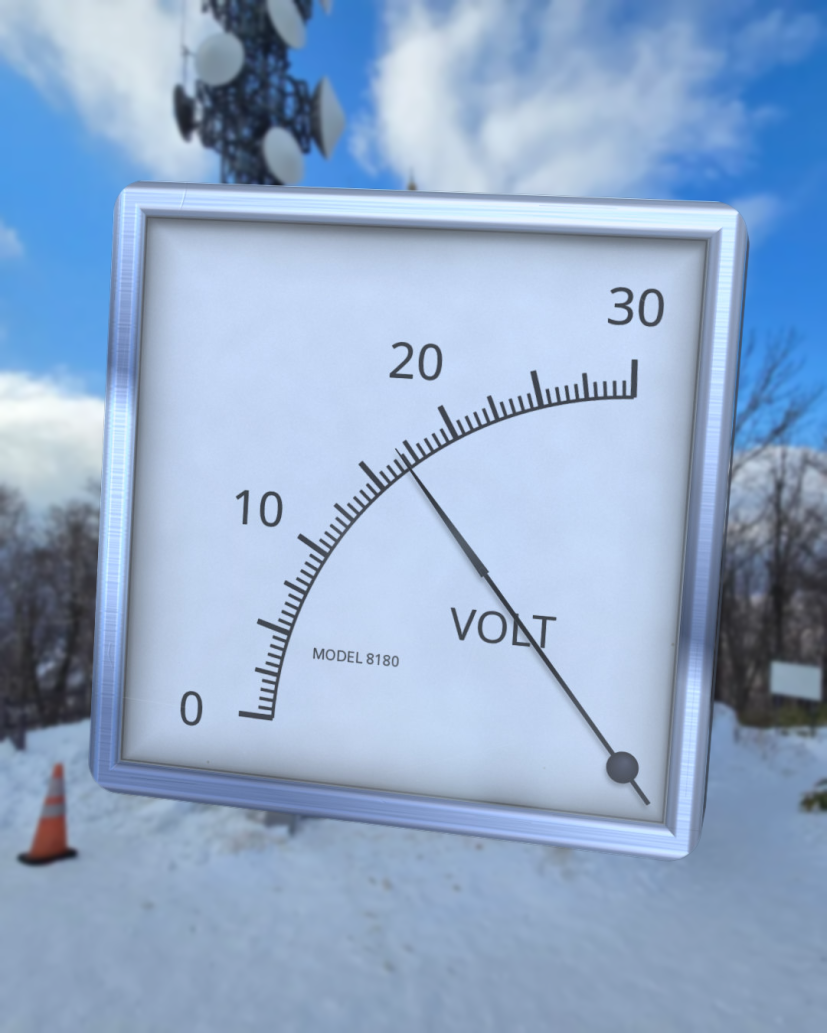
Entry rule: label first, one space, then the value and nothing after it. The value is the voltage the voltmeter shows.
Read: 17 V
